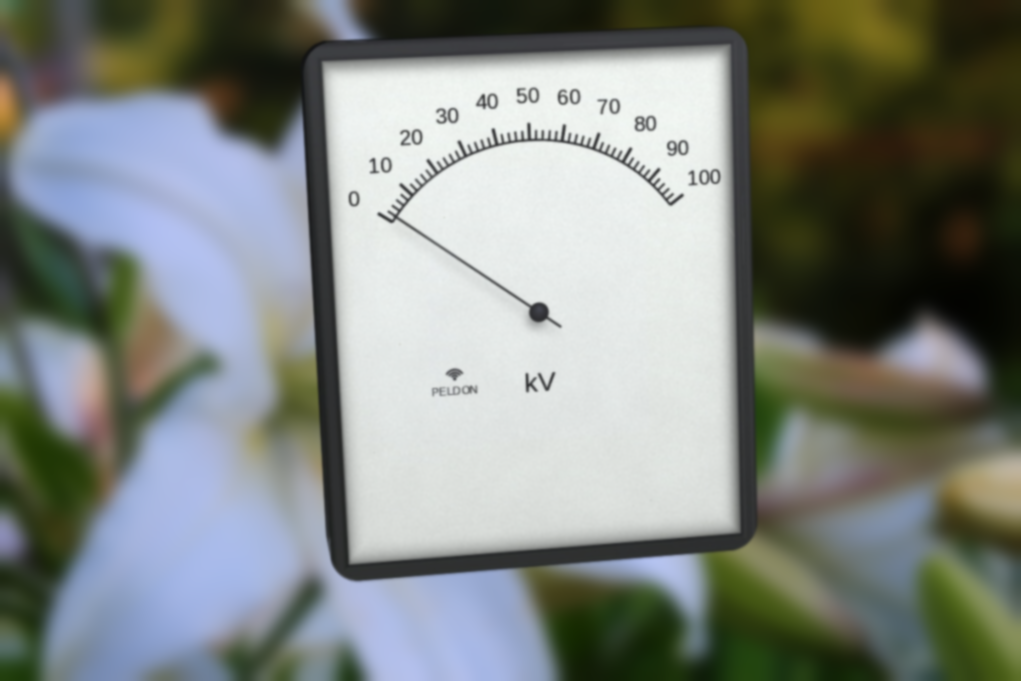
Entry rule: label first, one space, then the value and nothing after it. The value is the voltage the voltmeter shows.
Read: 2 kV
